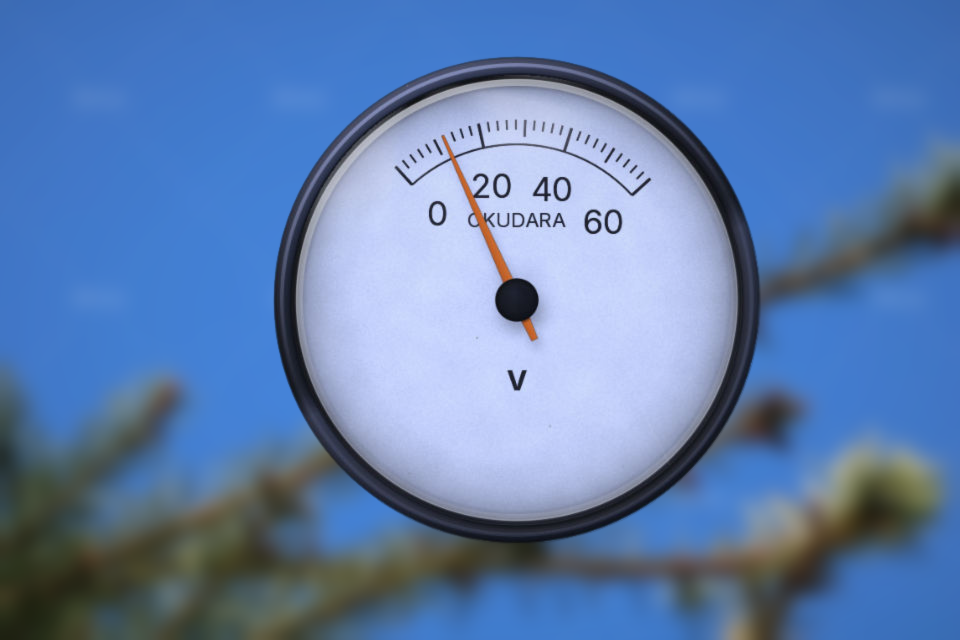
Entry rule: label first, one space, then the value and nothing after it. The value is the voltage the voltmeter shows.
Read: 12 V
